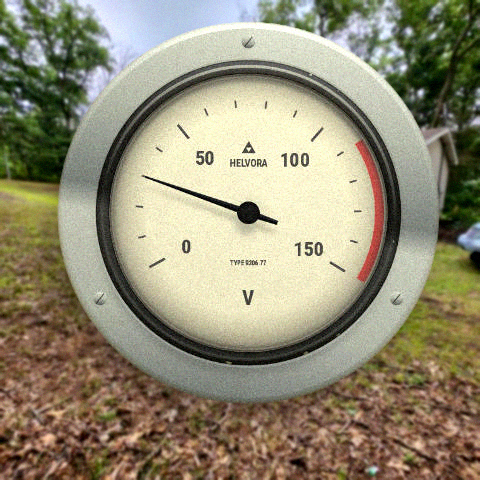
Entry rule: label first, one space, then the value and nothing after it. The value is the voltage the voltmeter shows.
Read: 30 V
